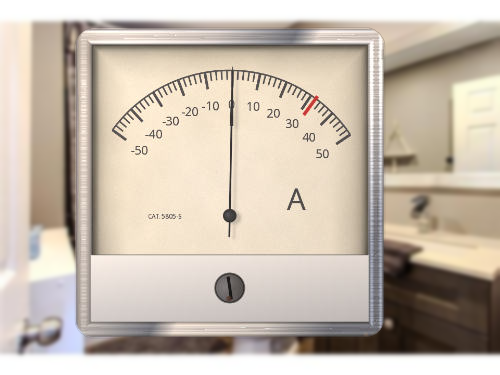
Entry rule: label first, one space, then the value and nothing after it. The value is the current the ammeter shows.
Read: 0 A
